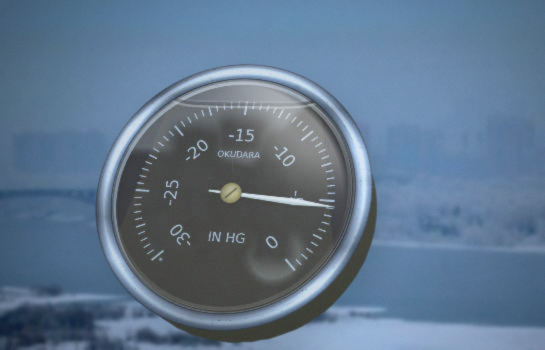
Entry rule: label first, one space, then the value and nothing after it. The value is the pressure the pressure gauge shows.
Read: -4.5 inHg
